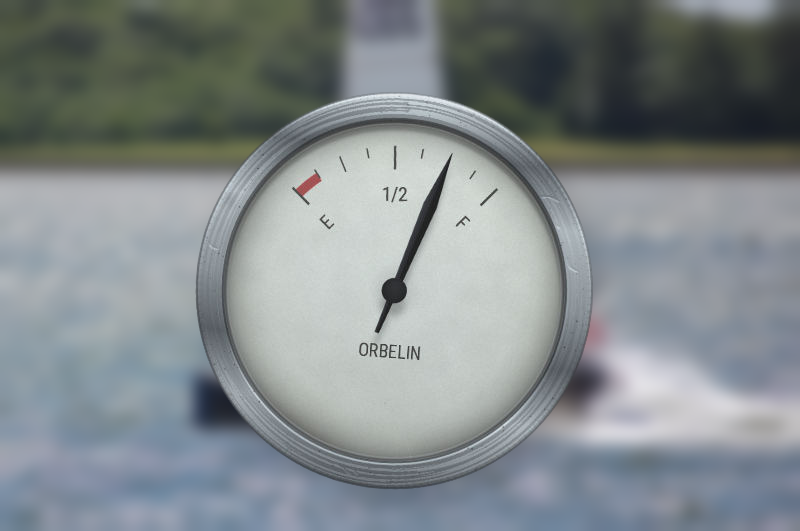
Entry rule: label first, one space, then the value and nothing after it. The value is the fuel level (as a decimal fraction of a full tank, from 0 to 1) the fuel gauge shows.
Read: 0.75
